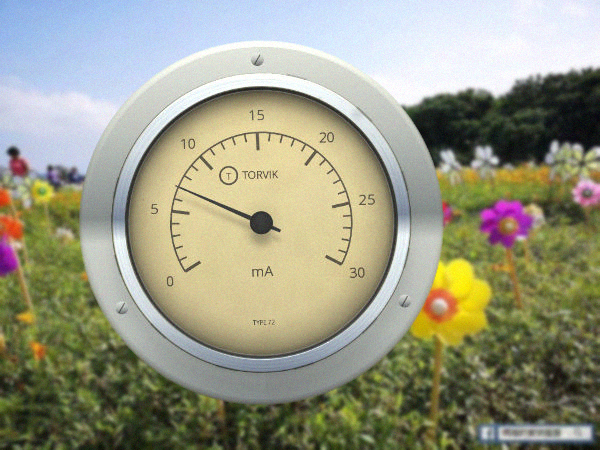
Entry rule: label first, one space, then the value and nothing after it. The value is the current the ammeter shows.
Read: 7 mA
